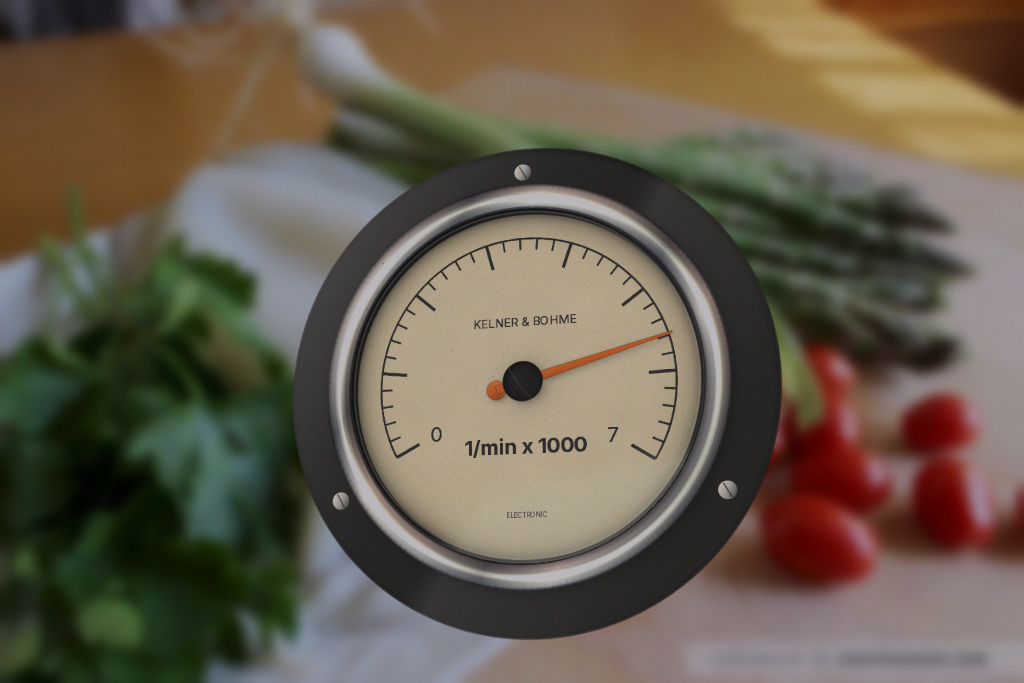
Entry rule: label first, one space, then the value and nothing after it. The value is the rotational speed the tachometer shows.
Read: 5600 rpm
